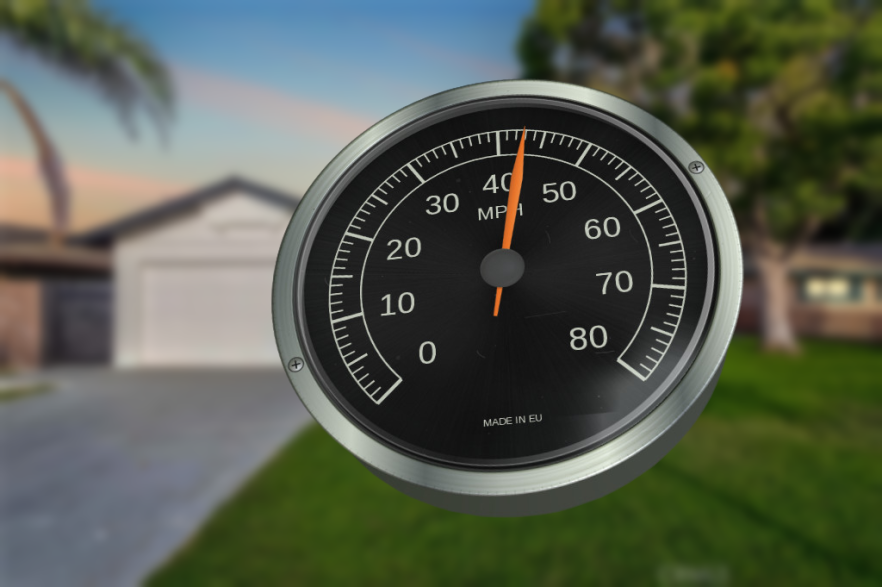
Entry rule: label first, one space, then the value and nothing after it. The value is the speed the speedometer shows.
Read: 43 mph
